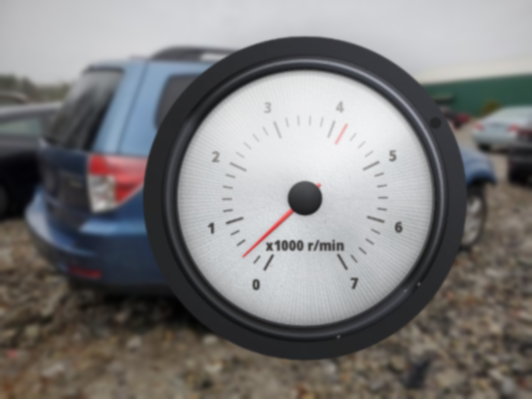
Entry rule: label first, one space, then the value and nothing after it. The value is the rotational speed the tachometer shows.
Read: 400 rpm
